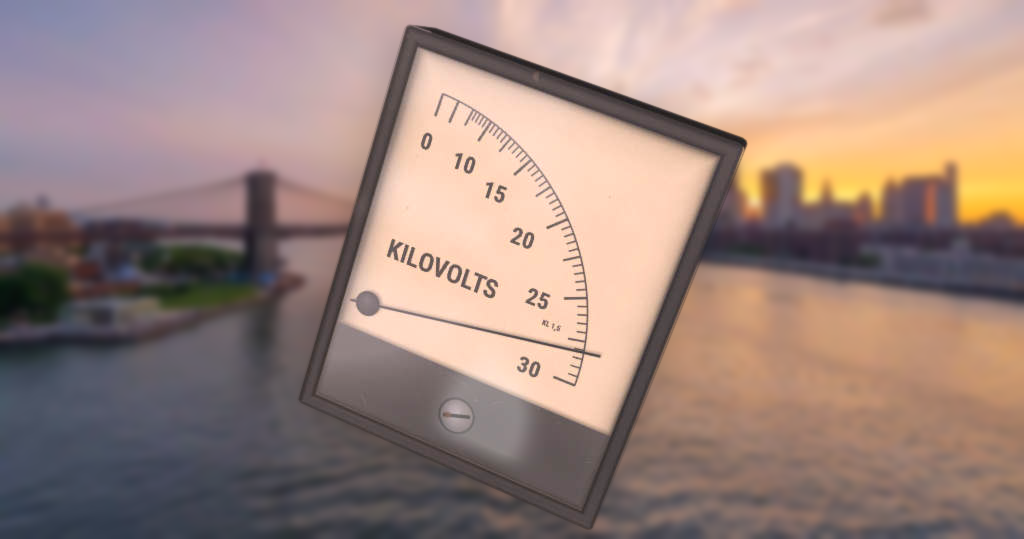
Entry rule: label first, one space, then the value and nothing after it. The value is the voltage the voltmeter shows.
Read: 28 kV
